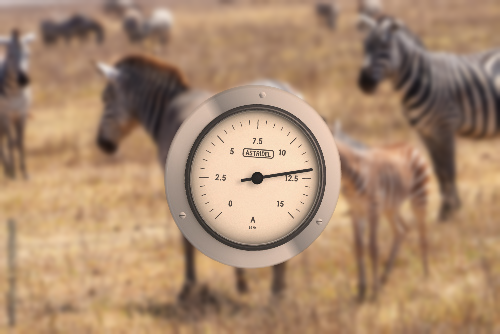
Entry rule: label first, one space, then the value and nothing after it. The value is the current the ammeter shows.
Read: 12 A
